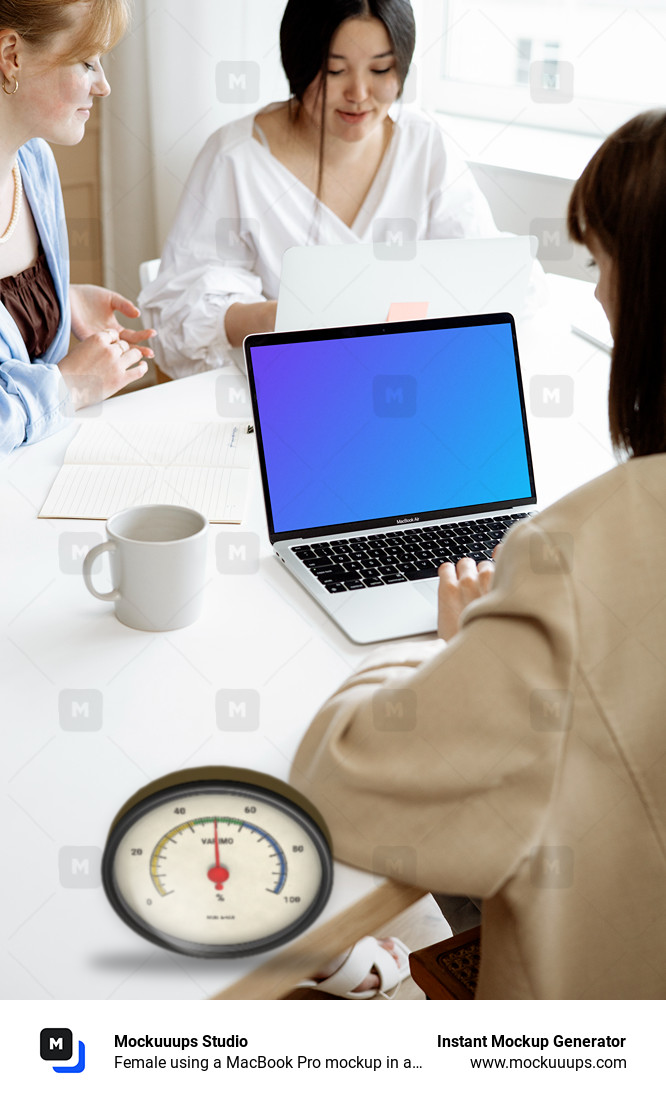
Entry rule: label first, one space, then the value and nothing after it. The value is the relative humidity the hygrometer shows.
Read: 50 %
